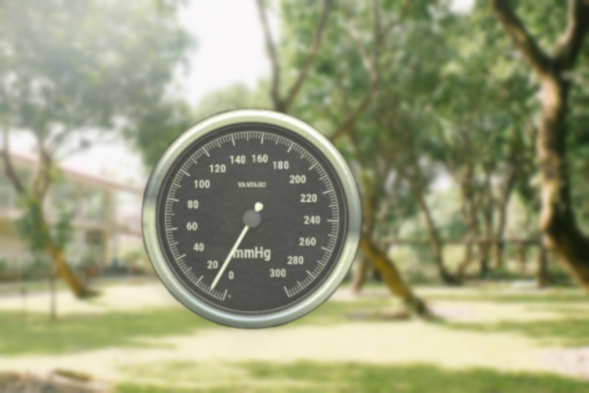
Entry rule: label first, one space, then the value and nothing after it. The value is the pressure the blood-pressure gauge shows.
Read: 10 mmHg
